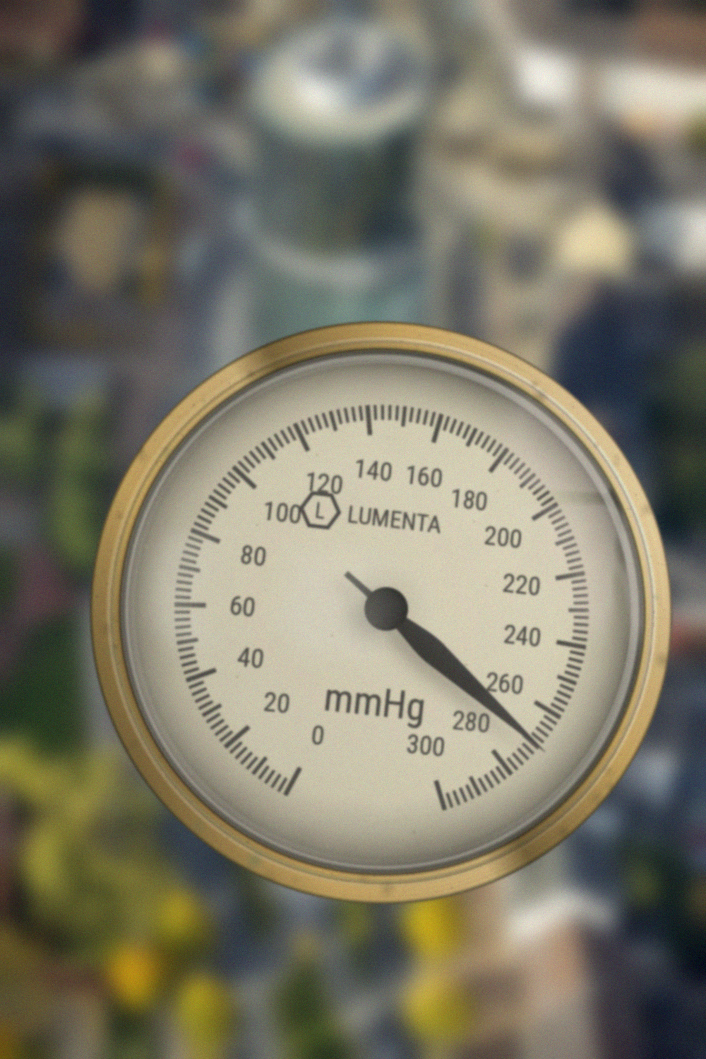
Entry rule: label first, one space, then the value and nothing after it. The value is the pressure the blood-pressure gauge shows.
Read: 270 mmHg
